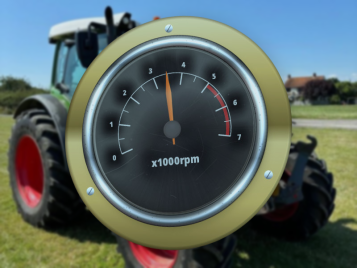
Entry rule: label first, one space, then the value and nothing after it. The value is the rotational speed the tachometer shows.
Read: 3500 rpm
